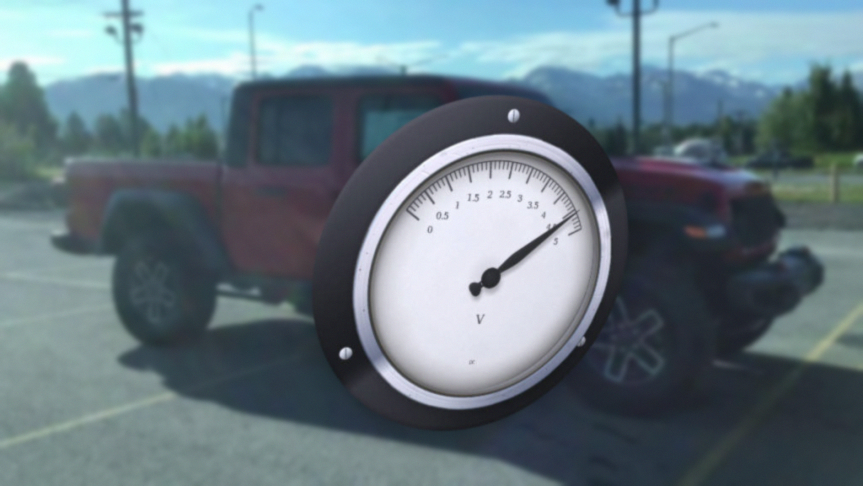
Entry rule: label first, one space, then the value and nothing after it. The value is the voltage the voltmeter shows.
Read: 4.5 V
